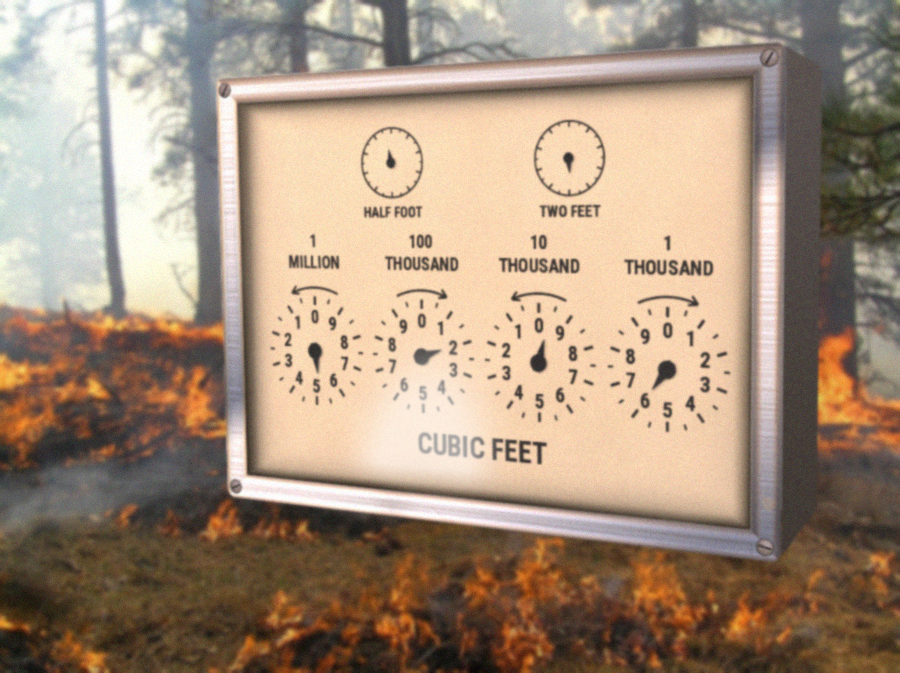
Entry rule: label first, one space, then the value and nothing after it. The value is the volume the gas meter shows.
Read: 519600 ft³
